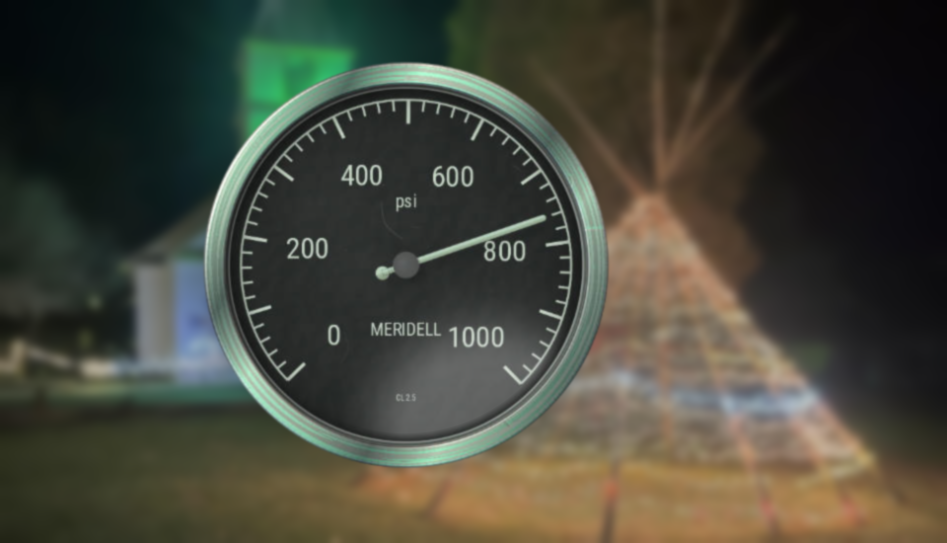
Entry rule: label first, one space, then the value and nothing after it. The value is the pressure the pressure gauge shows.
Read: 760 psi
